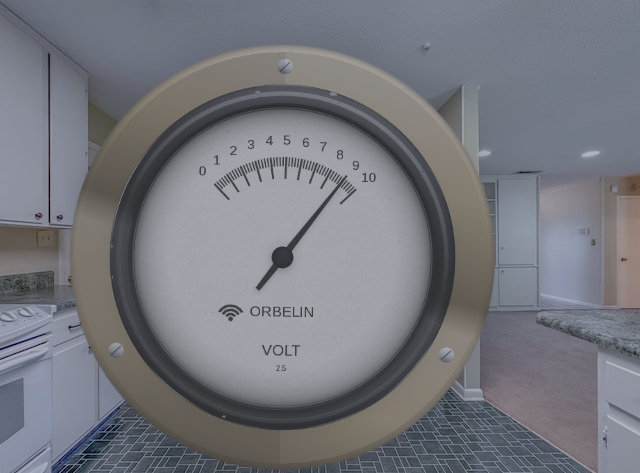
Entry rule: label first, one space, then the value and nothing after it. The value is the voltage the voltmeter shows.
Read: 9 V
